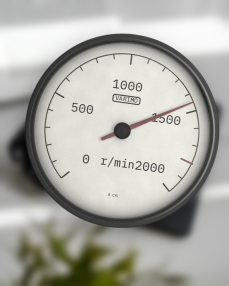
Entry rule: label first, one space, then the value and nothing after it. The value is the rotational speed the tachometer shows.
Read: 1450 rpm
